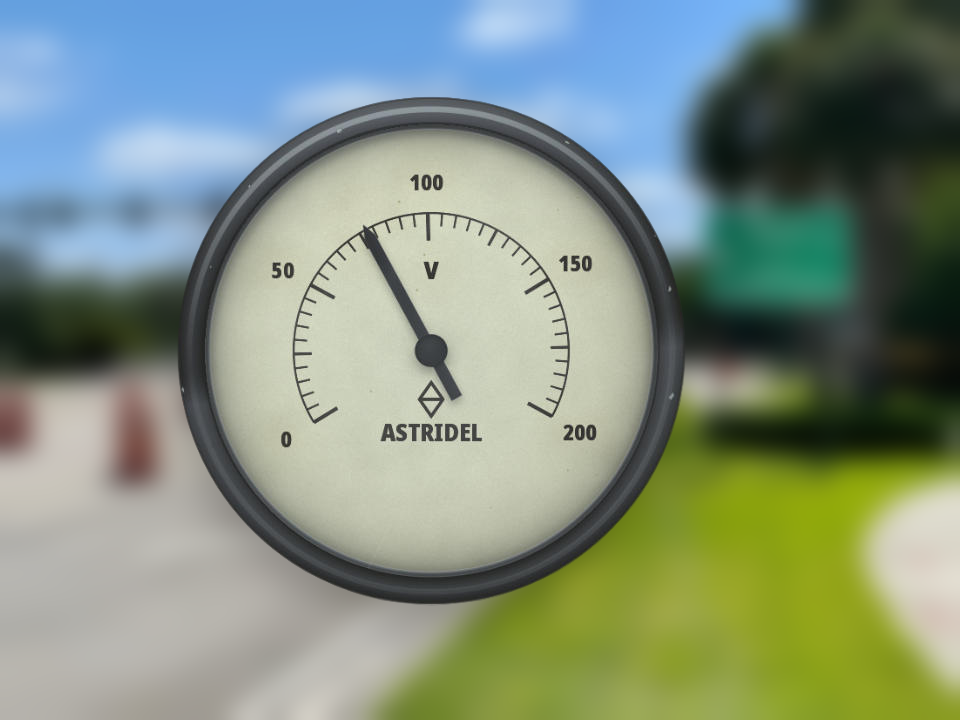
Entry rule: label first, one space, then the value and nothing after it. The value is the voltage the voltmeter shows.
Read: 77.5 V
